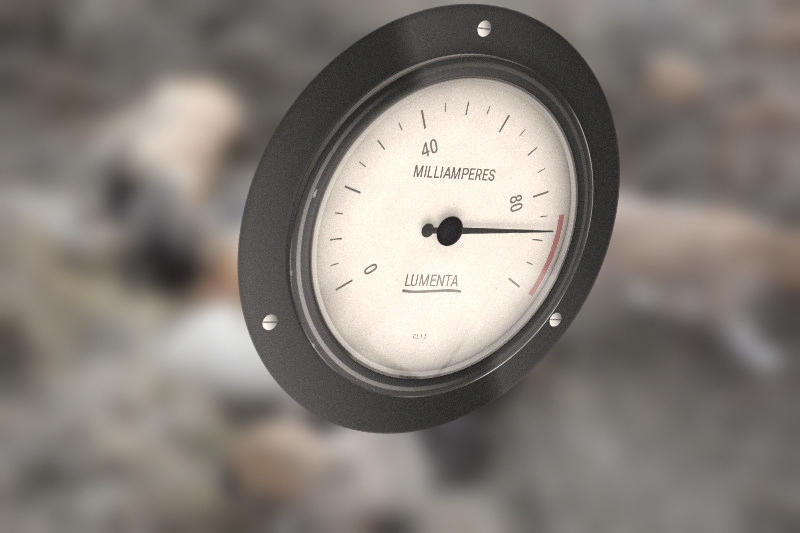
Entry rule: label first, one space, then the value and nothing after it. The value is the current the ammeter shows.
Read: 87.5 mA
